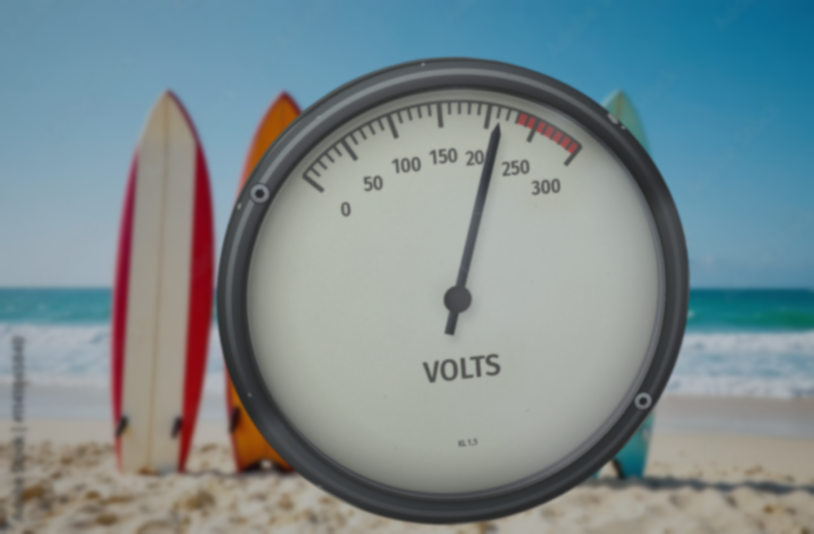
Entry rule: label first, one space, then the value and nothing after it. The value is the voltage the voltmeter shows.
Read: 210 V
